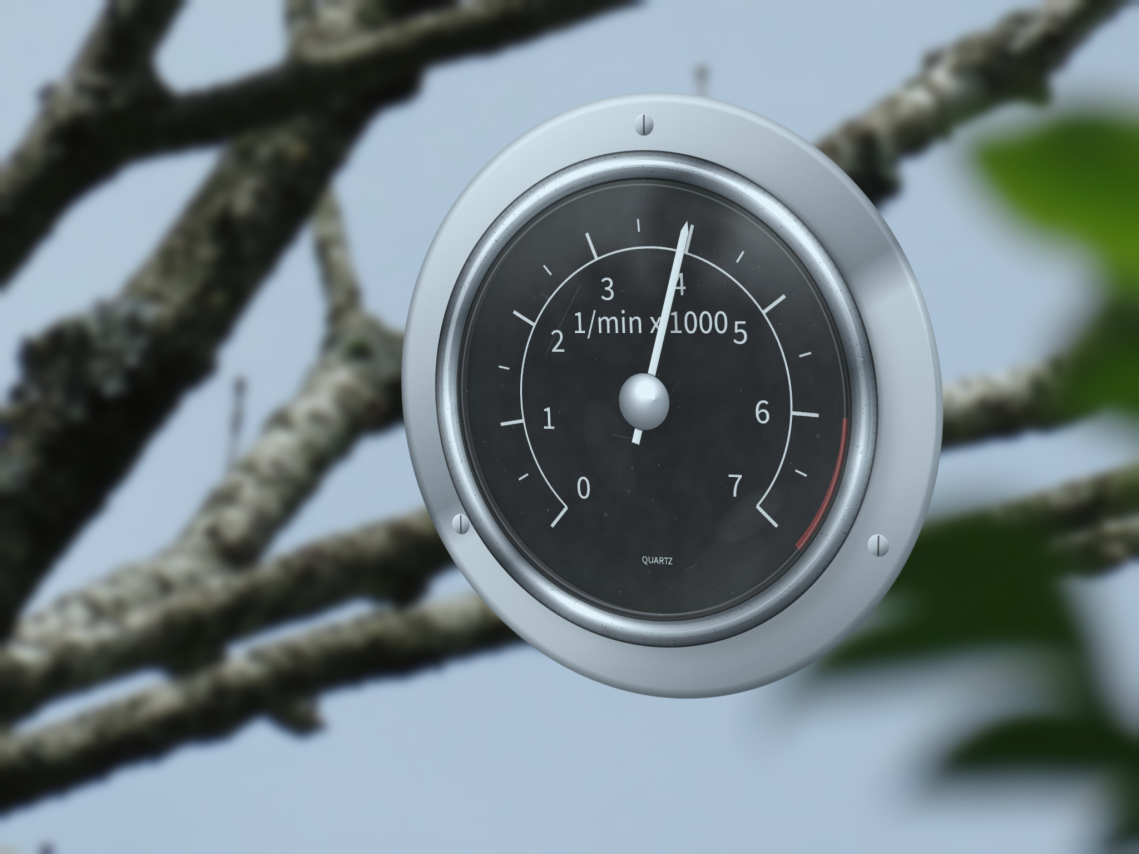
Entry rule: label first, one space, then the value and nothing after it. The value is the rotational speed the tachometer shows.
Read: 4000 rpm
